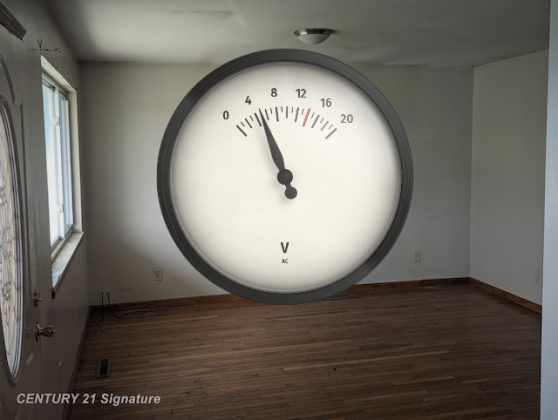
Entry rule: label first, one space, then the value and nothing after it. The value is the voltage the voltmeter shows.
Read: 5 V
